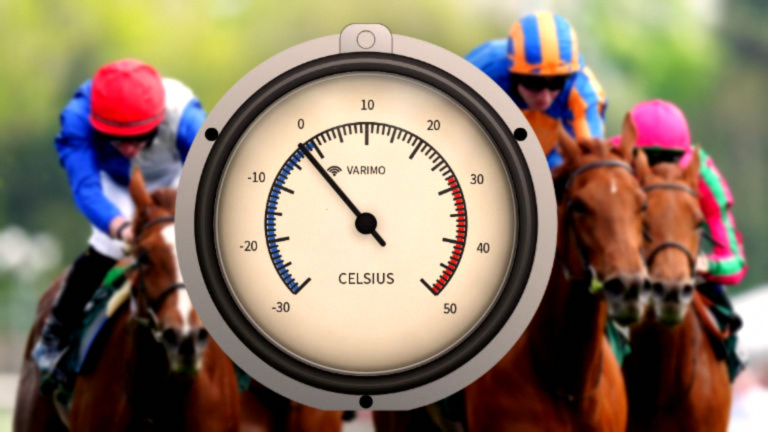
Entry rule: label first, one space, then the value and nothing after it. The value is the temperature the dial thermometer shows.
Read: -2 °C
